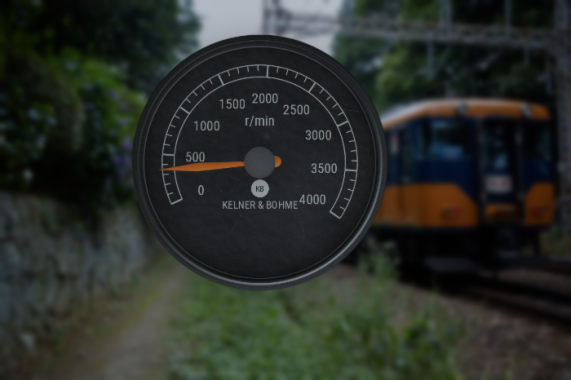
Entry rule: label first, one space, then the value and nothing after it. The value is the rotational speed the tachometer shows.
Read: 350 rpm
